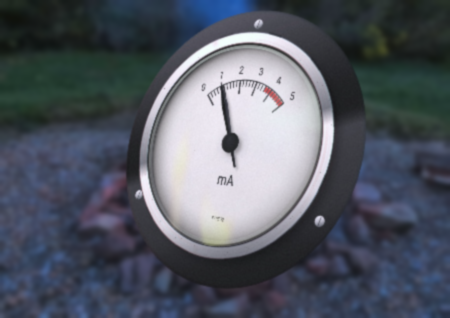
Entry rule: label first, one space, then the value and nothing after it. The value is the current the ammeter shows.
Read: 1 mA
